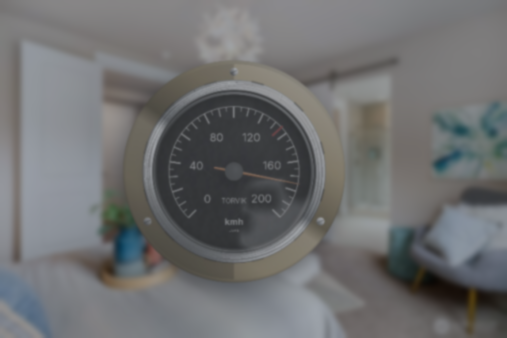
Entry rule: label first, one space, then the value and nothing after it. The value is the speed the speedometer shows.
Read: 175 km/h
